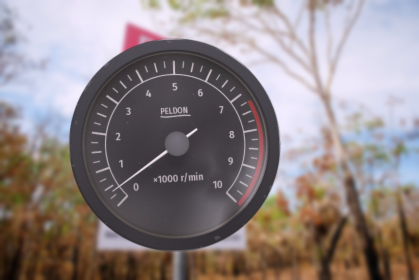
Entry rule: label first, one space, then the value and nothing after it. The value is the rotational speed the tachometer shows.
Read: 375 rpm
